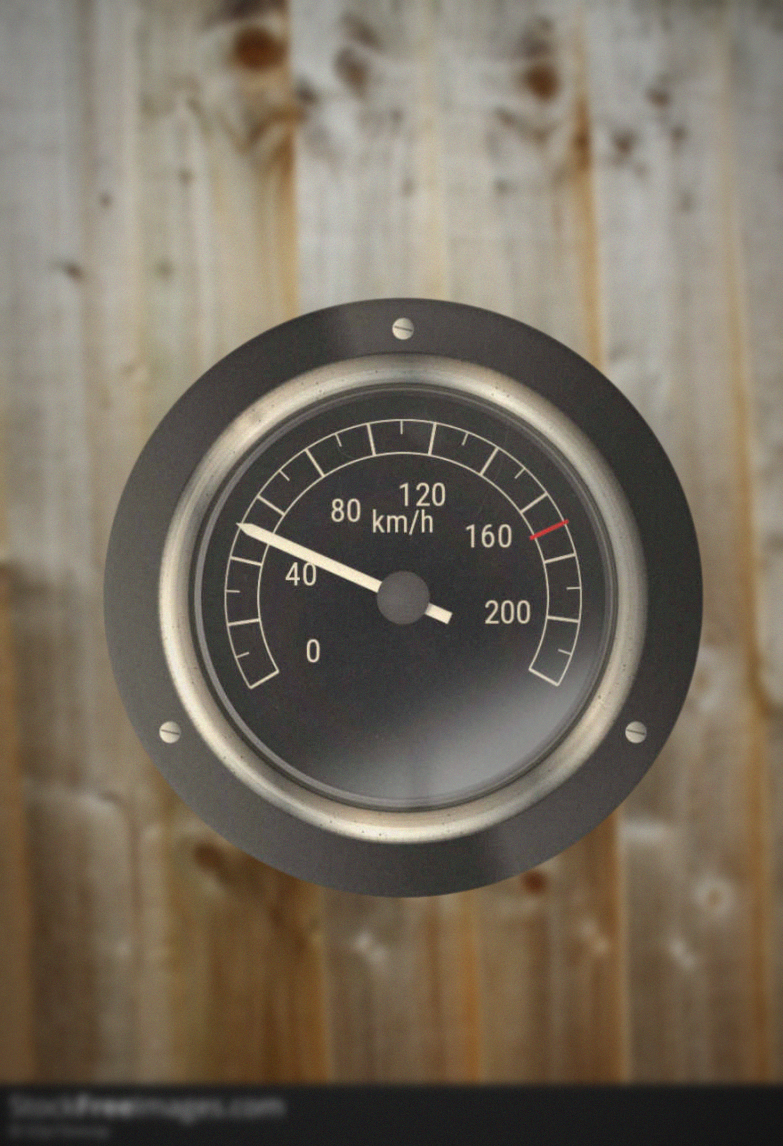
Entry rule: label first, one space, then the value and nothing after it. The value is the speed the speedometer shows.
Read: 50 km/h
